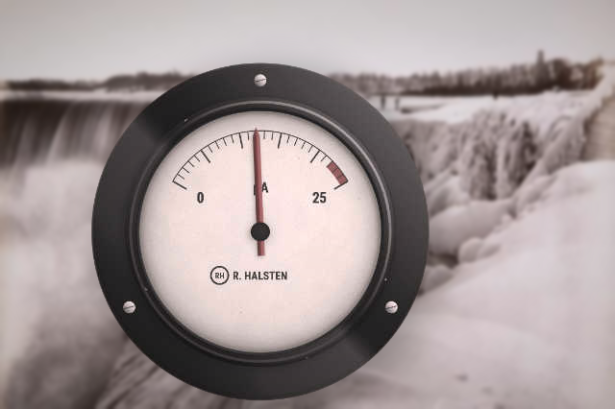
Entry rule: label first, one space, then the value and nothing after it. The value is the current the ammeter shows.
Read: 12 µA
